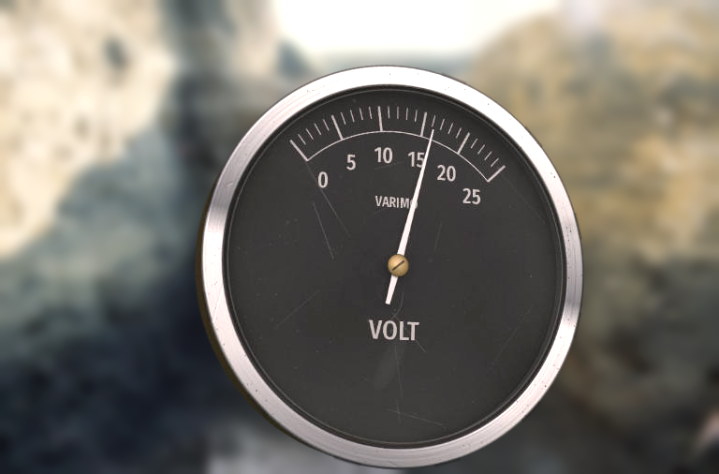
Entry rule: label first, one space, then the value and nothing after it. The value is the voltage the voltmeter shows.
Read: 16 V
